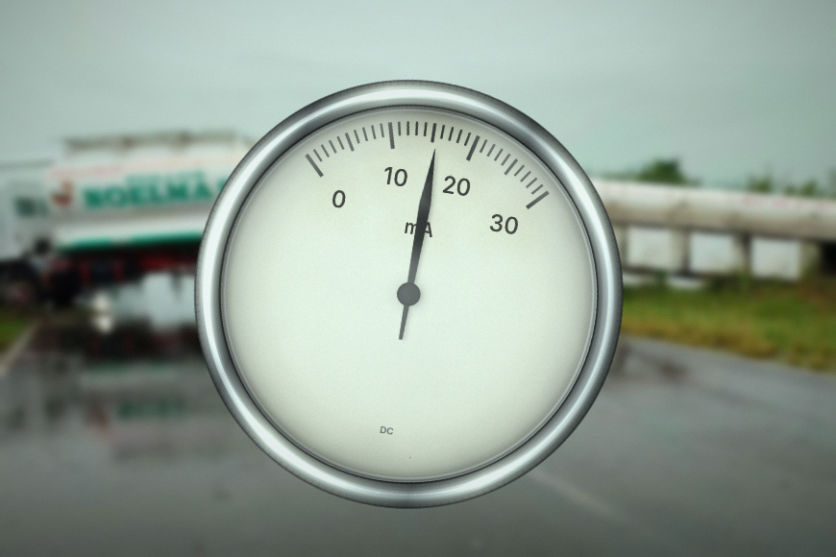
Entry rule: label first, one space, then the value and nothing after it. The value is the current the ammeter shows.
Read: 15.5 mA
